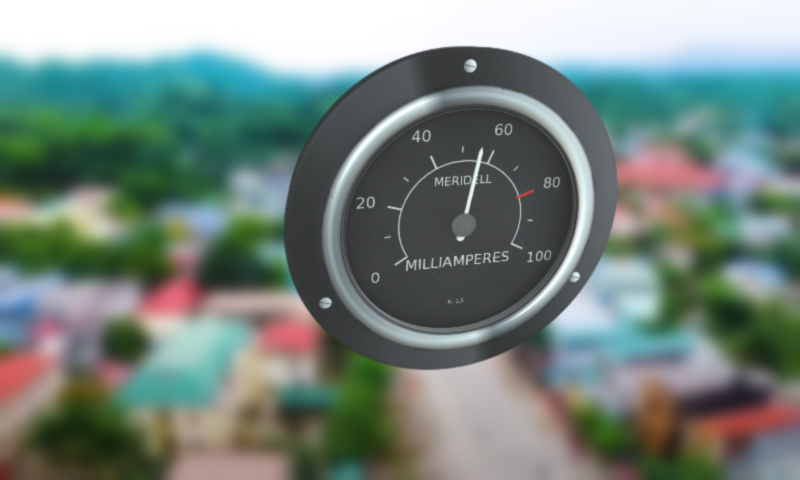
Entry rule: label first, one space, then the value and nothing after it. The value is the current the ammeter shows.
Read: 55 mA
